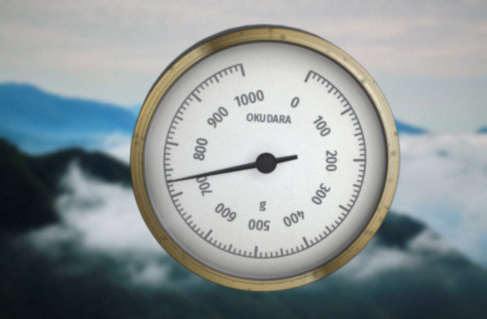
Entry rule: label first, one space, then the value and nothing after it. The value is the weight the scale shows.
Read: 730 g
